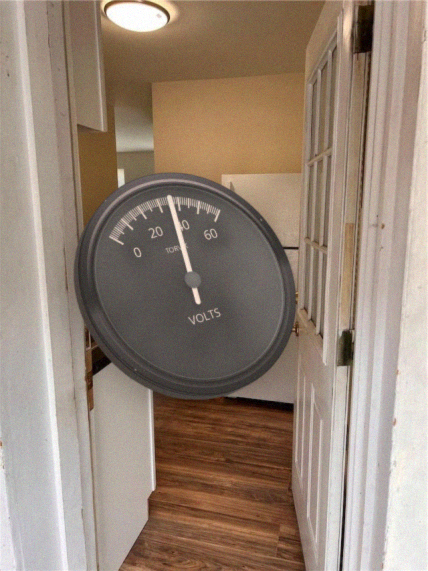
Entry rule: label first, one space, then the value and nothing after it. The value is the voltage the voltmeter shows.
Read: 35 V
